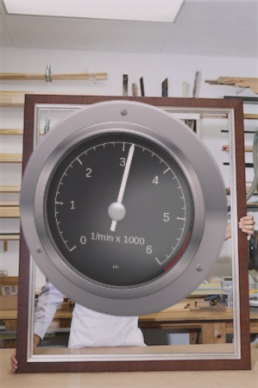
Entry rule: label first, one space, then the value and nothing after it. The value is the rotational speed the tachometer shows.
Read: 3200 rpm
